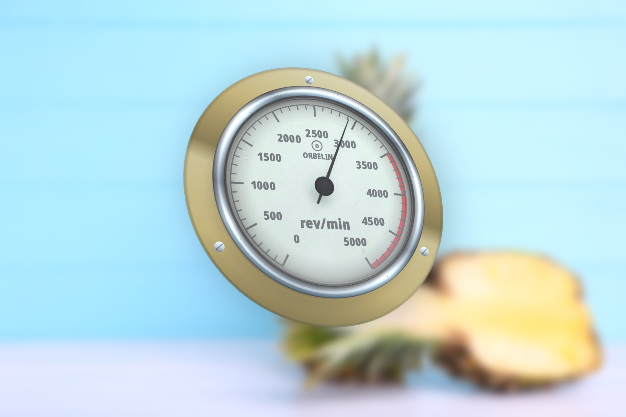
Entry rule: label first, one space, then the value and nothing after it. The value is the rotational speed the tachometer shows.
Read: 2900 rpm
